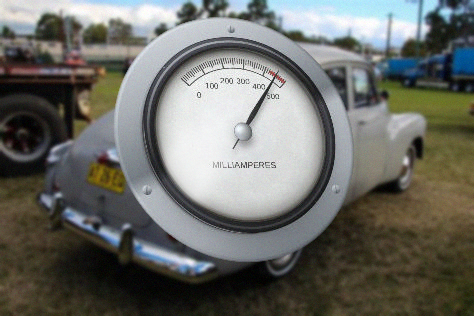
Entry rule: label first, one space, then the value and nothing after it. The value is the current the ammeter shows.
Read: 450 mA
